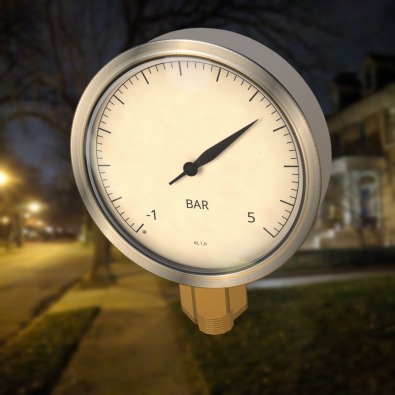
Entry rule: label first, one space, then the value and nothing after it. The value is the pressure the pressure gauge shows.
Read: 3.25 bar
